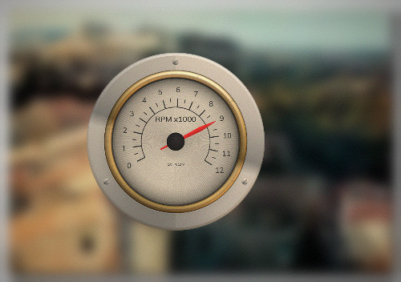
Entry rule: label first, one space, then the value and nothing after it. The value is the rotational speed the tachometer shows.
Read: 9000 rpm
